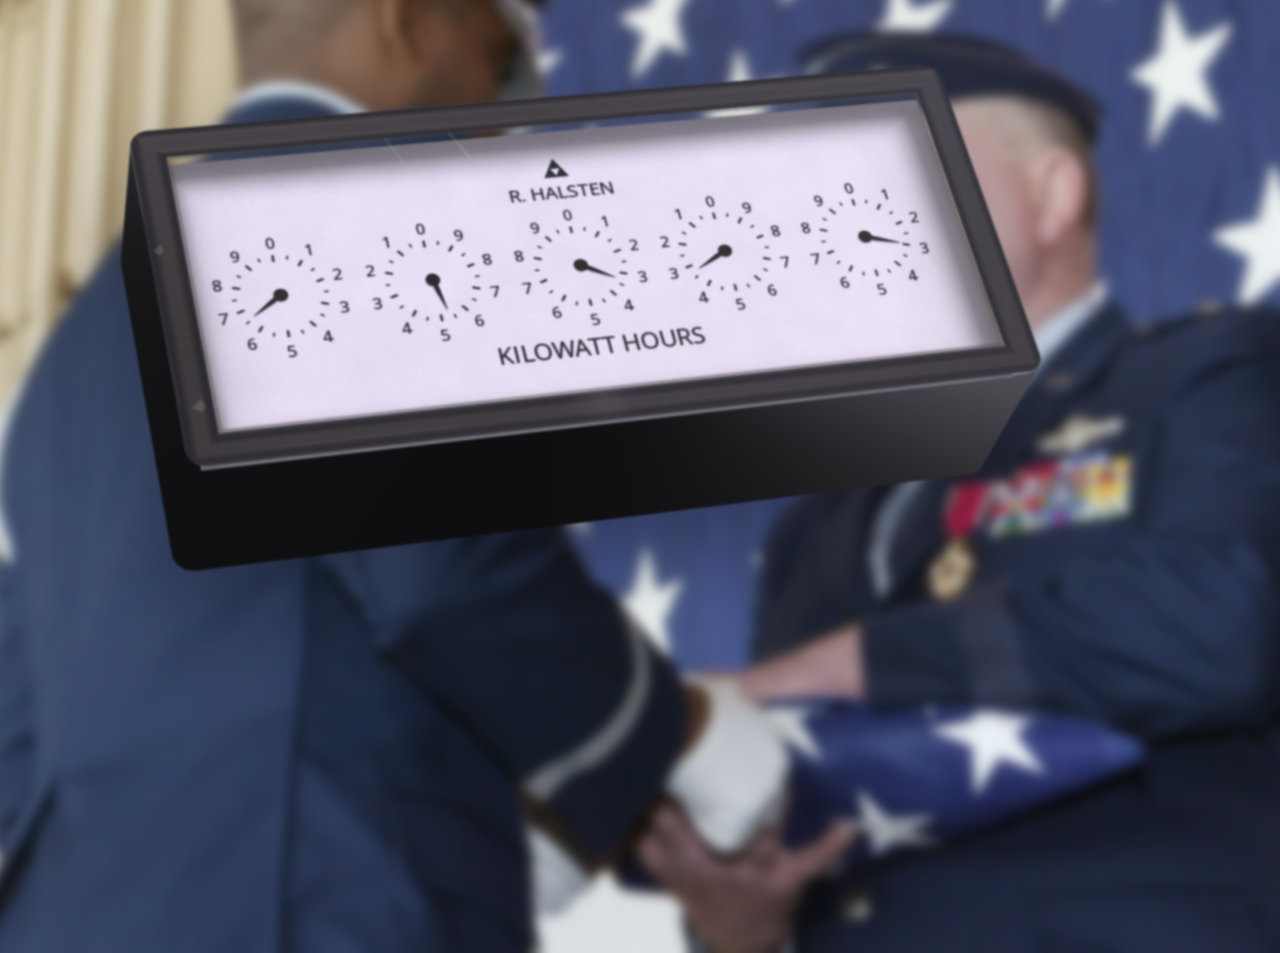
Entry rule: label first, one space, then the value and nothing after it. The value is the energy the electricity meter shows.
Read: 65333 kWh
